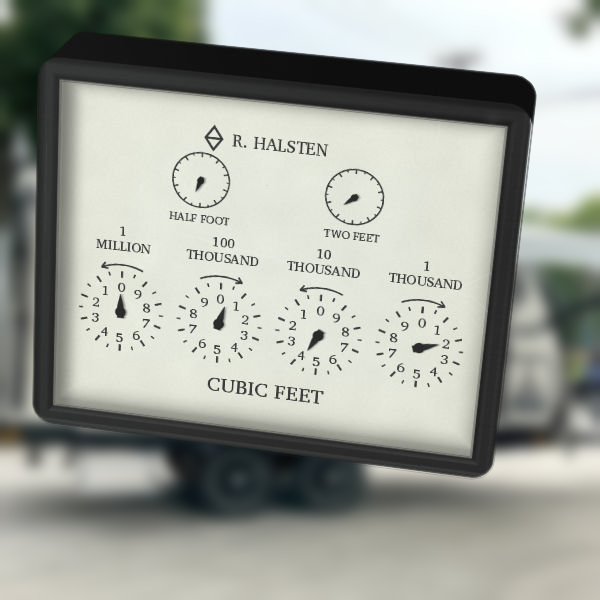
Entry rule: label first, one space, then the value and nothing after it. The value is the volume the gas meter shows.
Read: 4200 ft³
